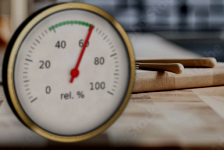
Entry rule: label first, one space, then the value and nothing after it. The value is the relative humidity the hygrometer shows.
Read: 60 %
